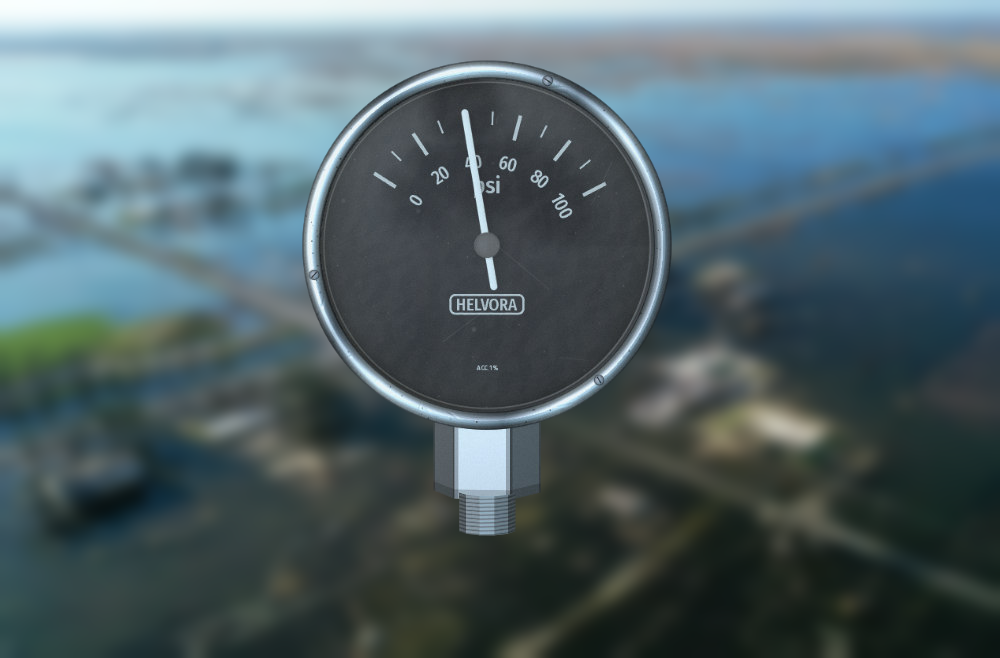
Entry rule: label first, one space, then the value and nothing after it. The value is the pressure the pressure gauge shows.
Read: 40 psi
